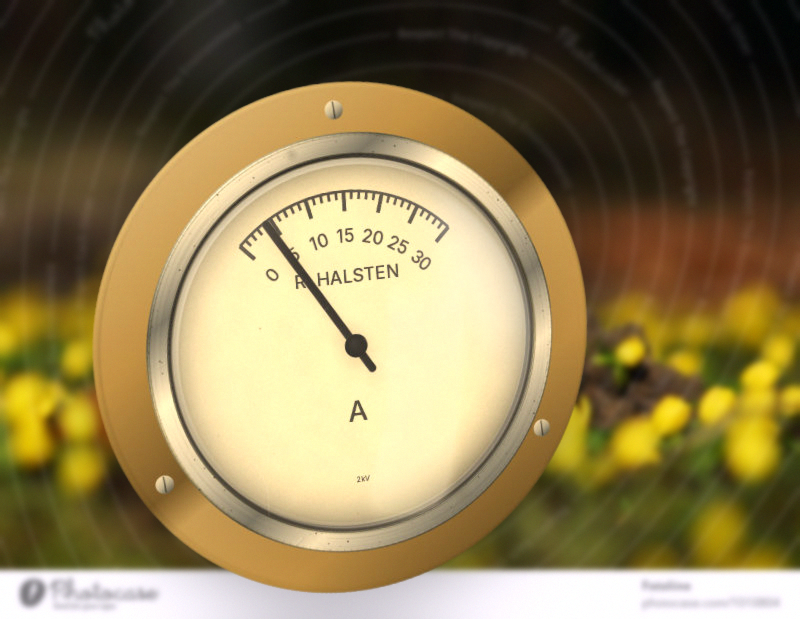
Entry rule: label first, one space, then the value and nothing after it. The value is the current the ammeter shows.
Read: 4 A
